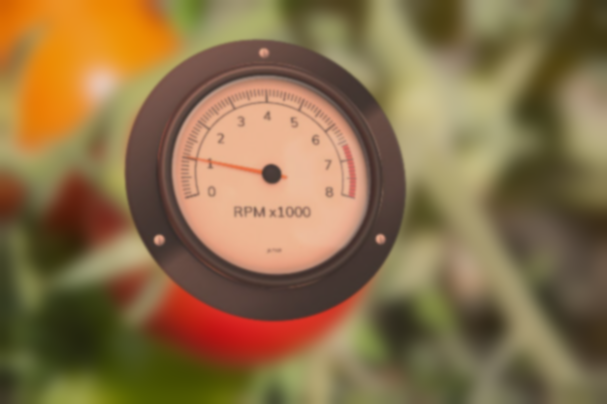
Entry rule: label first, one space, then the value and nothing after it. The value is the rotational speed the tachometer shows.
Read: 1000 rpm
